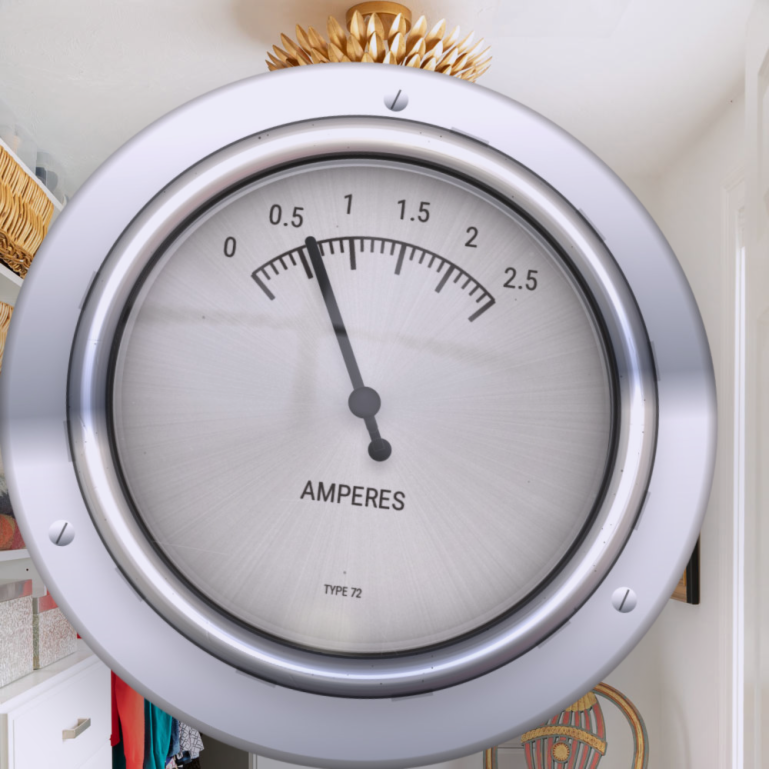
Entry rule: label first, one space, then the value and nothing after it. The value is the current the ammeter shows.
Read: 0.6 A
